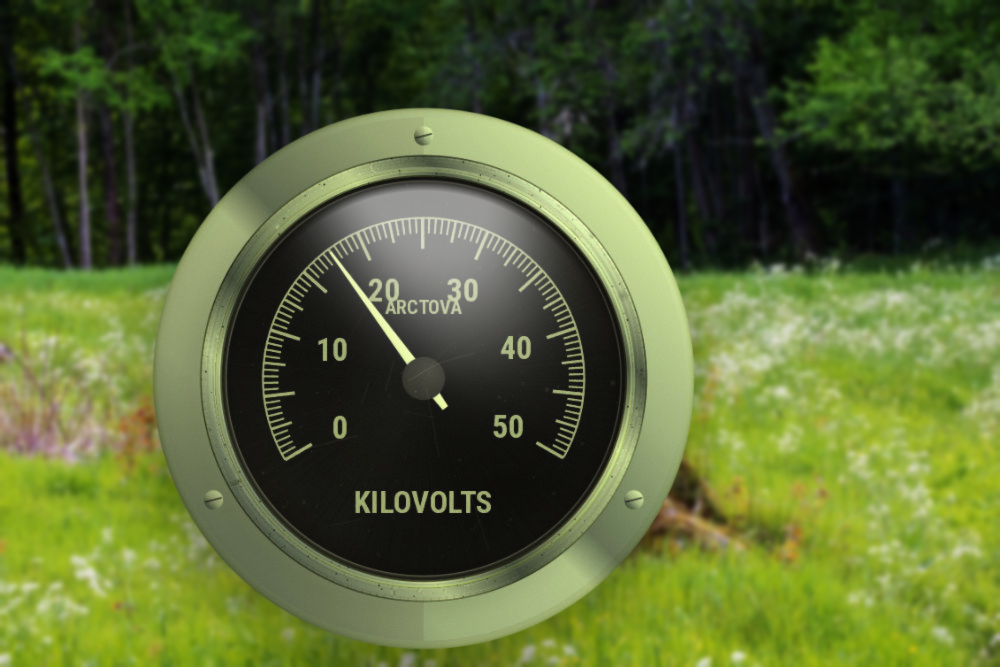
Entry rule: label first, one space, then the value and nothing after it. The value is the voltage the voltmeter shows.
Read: 17.5 kV
